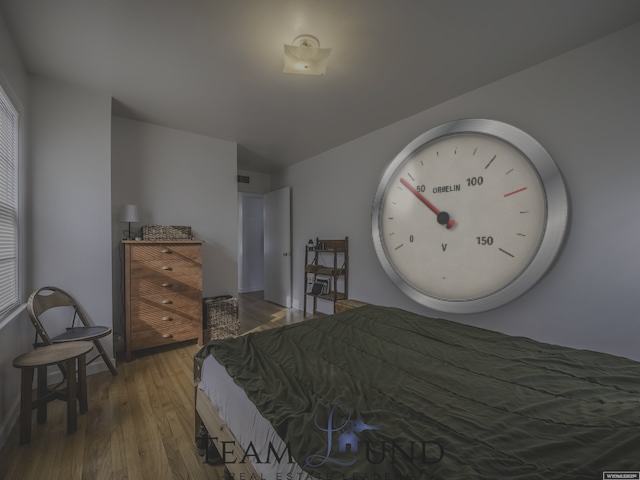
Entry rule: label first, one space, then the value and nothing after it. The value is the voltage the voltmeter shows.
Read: 45 V
